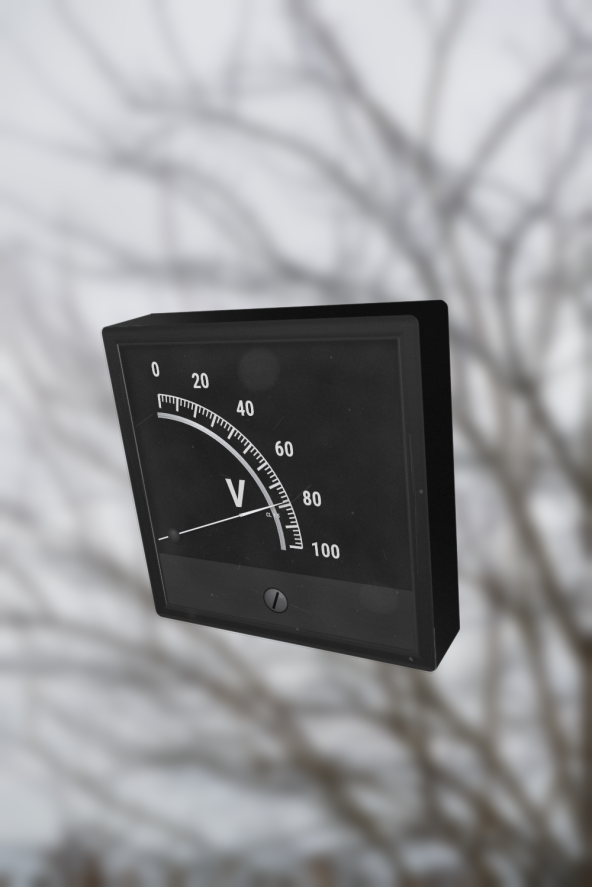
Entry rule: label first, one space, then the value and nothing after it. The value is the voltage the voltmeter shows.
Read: 78 V
